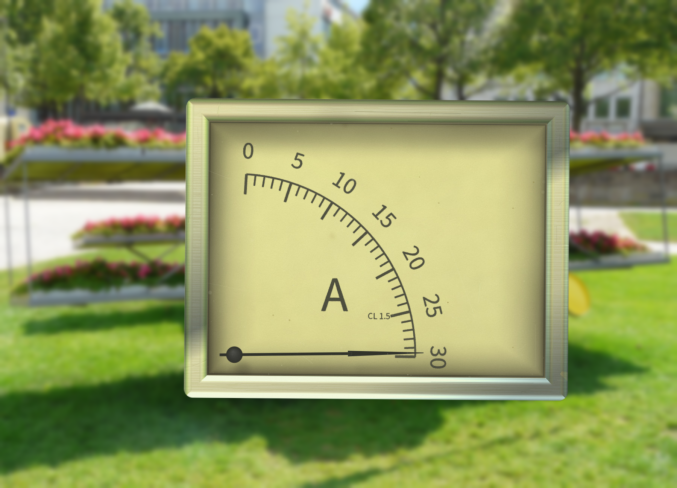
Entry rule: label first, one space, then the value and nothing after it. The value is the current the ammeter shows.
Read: 29.5 A
